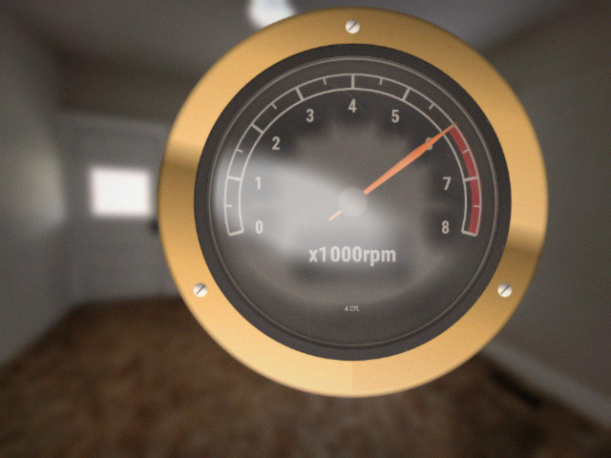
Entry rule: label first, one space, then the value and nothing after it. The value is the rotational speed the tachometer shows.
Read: 6000 rpm
